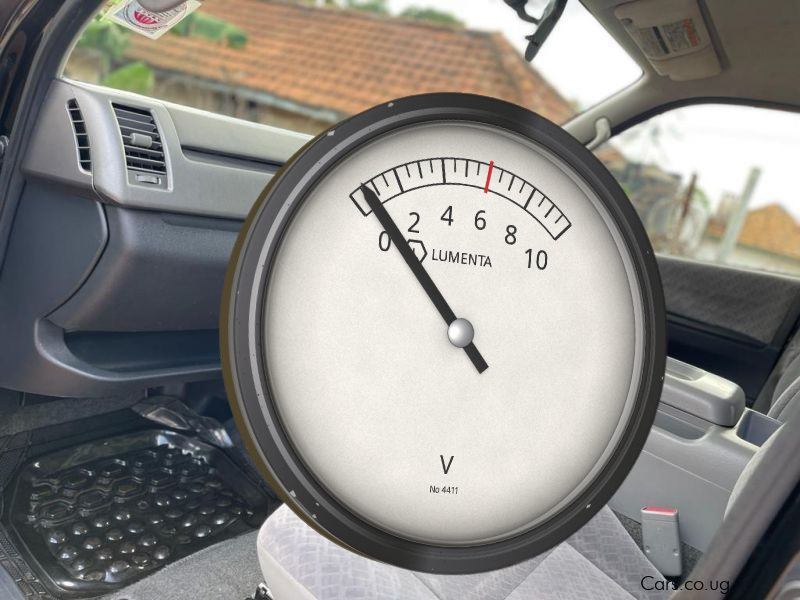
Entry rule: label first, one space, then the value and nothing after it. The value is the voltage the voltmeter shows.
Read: 0.5 V
